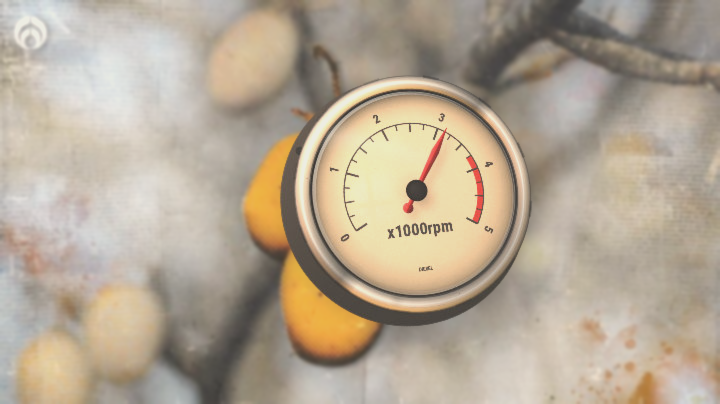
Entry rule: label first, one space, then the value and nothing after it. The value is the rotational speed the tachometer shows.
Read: 3125 rpm
